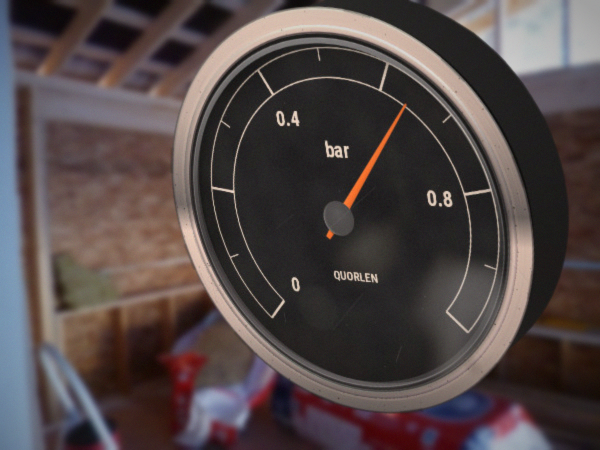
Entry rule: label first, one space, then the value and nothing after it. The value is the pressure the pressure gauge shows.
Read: 0.65 bar
